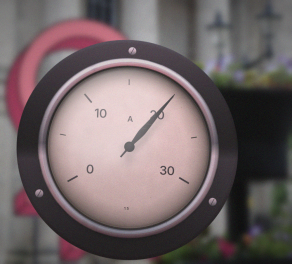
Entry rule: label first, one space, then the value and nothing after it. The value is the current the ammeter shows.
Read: 20 A
